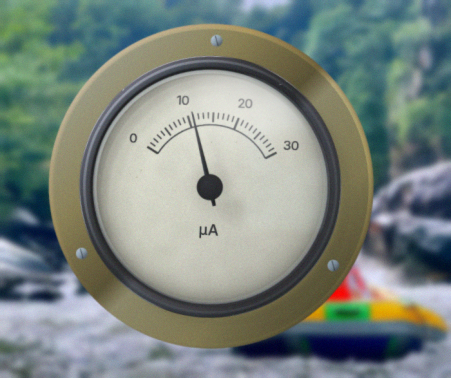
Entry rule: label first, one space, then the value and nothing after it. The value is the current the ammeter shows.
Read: 11 µA
